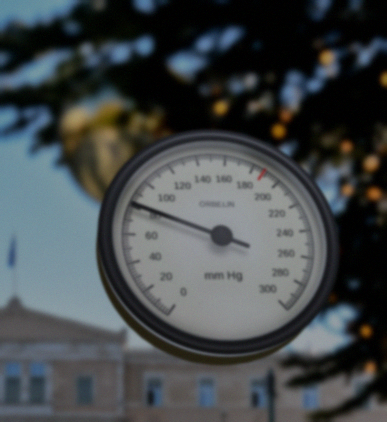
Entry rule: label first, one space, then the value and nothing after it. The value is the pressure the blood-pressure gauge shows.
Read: 80 mmHg
